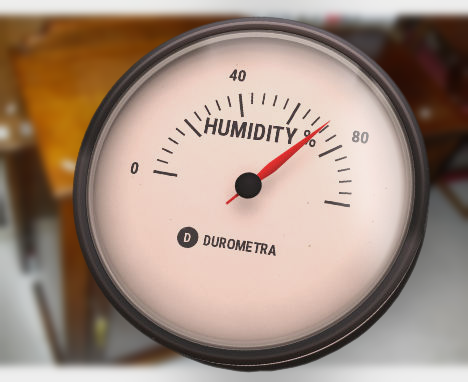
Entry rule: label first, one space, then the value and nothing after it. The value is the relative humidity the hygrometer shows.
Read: 72 %
